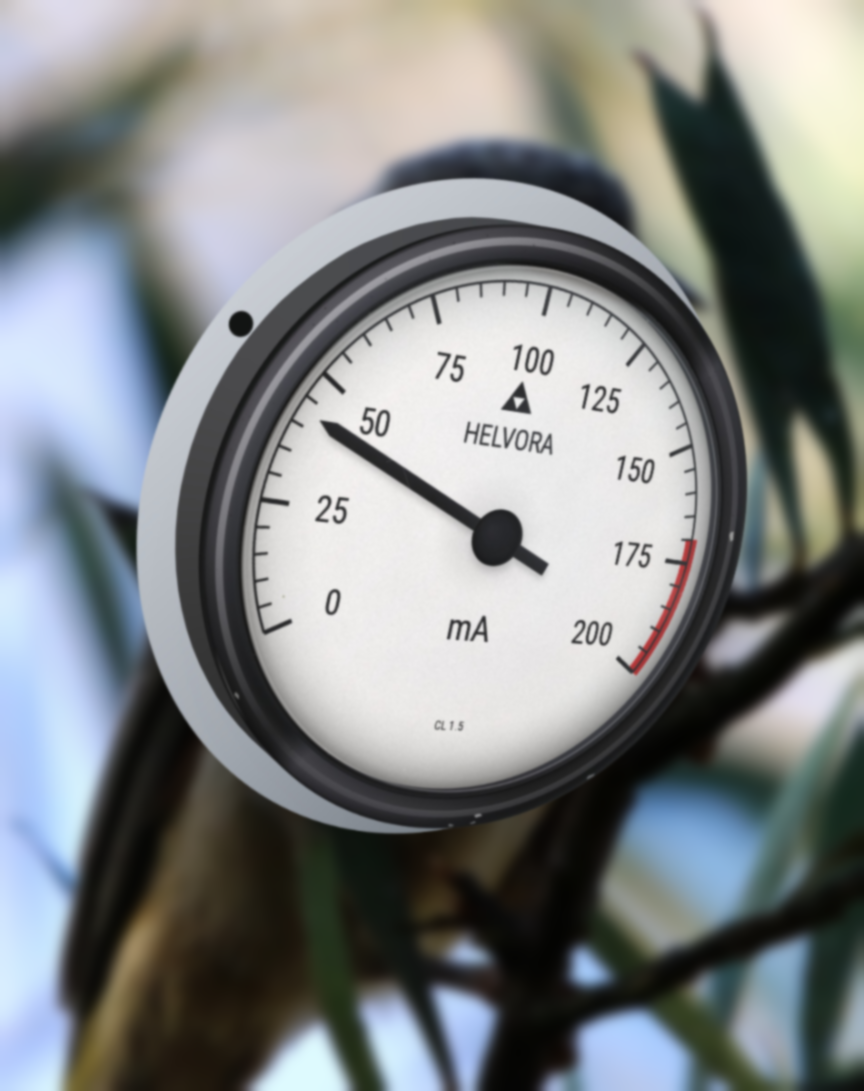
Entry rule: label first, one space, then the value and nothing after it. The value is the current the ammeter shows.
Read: 42.5 mA
